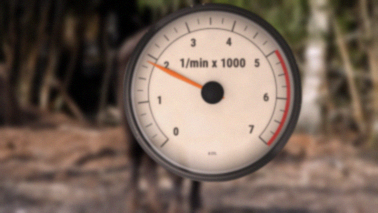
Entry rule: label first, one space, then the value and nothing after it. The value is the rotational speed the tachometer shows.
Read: 1875 rpm
